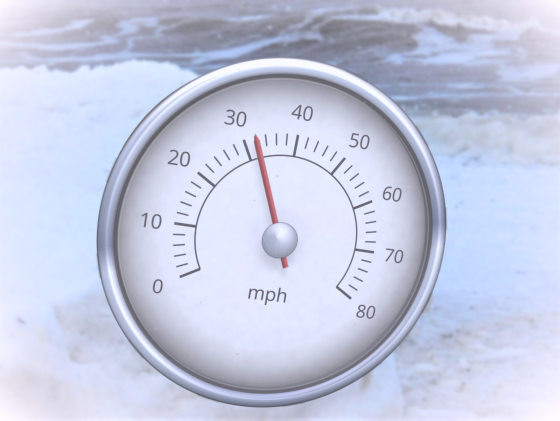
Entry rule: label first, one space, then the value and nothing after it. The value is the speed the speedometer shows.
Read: 32 mph
